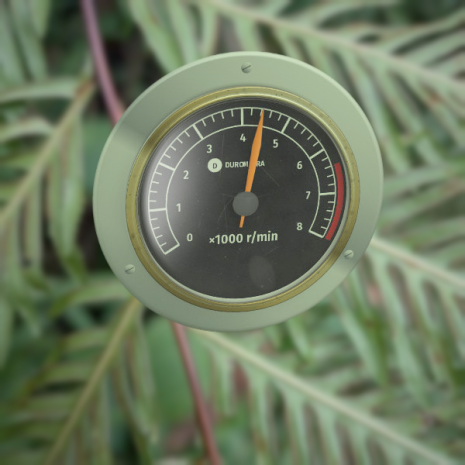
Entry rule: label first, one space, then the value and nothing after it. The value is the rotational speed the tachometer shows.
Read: 4400 rpm
